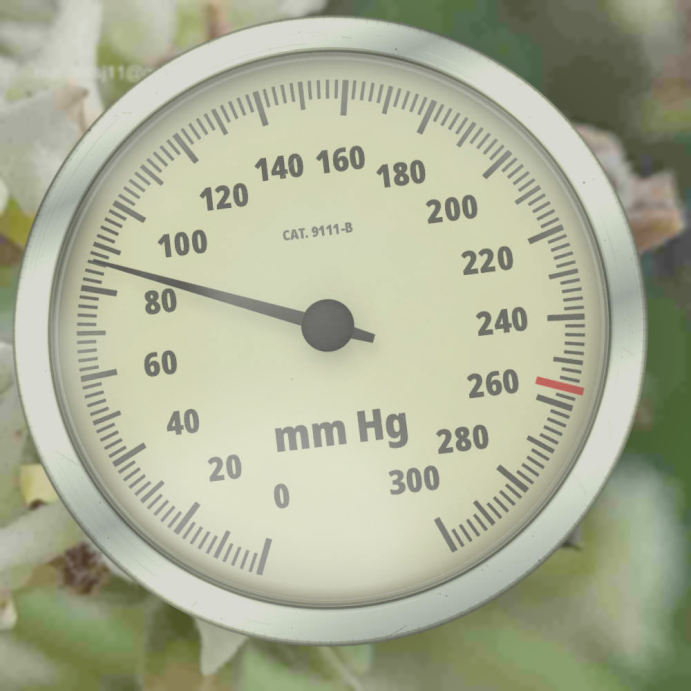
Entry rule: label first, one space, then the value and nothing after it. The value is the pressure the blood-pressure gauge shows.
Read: 86 mmHg
